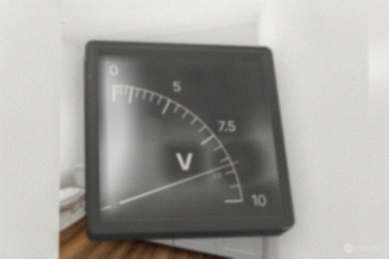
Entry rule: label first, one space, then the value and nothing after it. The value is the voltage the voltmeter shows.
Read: 8.75 V
